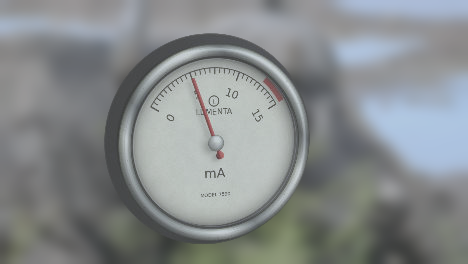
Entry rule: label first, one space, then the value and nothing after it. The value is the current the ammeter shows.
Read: 5 mA
